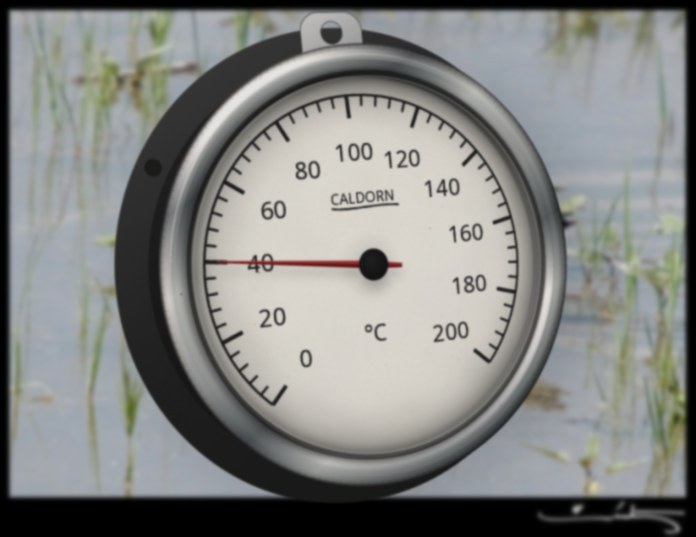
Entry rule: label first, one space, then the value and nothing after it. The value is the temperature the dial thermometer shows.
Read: 40 °C
